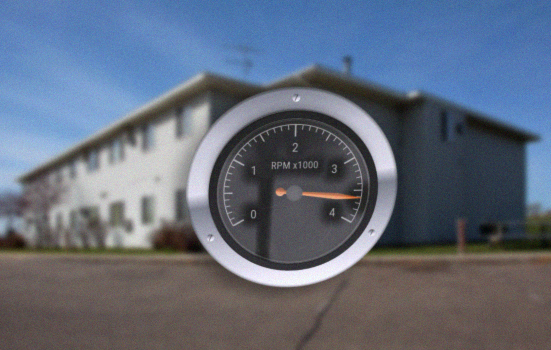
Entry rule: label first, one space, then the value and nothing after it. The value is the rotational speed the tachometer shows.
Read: 3600 rpm
